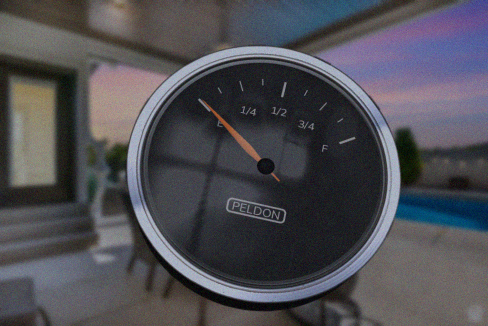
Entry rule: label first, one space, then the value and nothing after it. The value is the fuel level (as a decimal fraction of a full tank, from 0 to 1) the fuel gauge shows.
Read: 0
